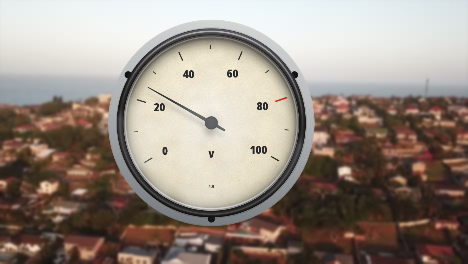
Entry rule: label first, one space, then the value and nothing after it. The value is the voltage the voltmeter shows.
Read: 25 V
